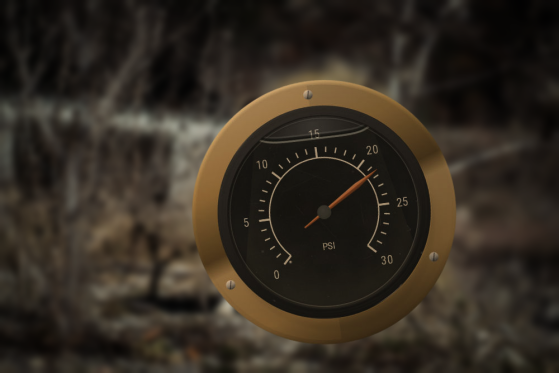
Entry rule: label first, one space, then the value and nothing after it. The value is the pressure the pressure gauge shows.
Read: 21.5 psi
